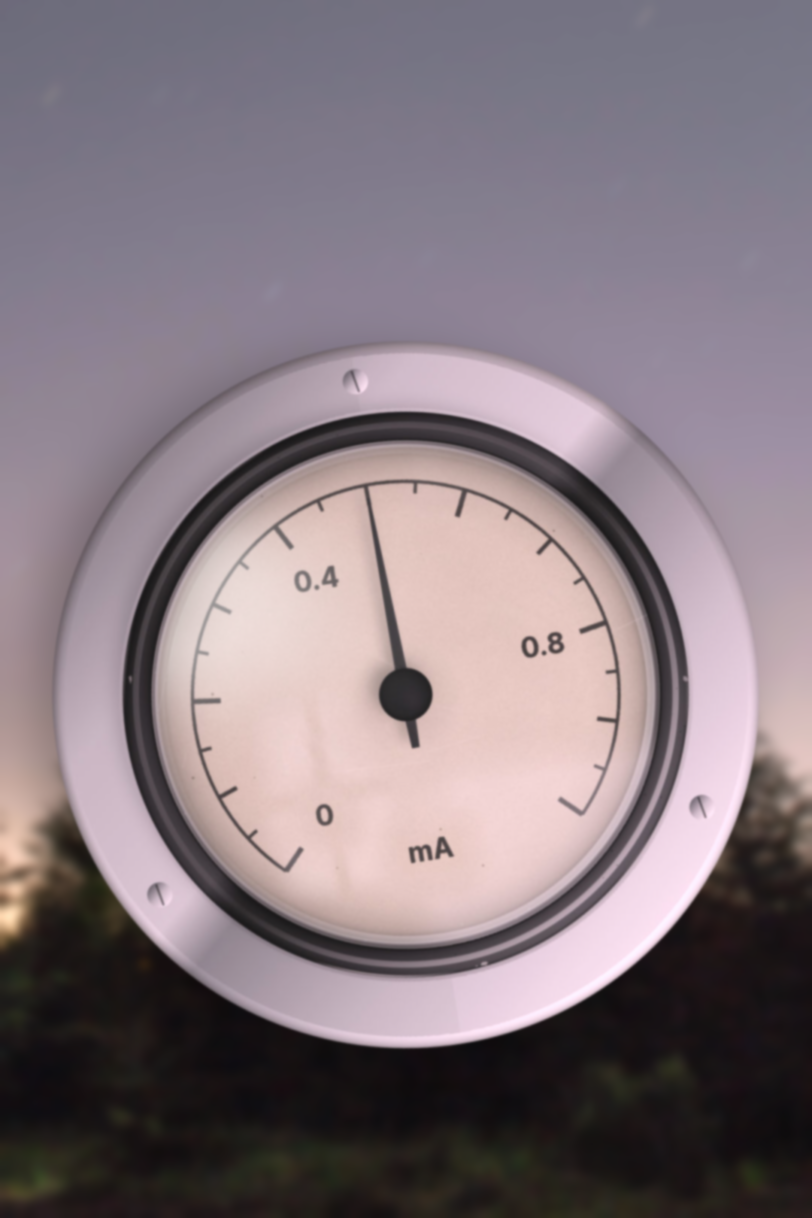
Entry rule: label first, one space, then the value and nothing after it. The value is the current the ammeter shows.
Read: 0.5 mA
